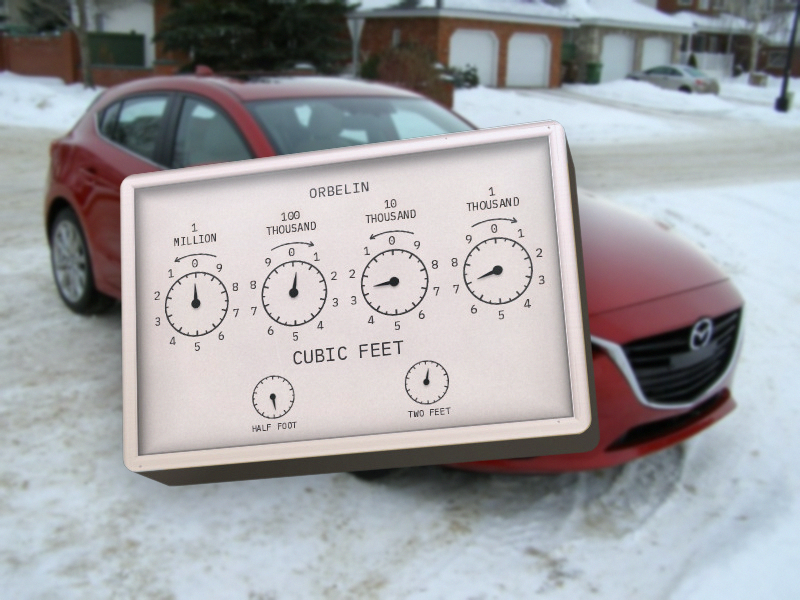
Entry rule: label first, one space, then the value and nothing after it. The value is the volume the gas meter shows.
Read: 2700 ft³
